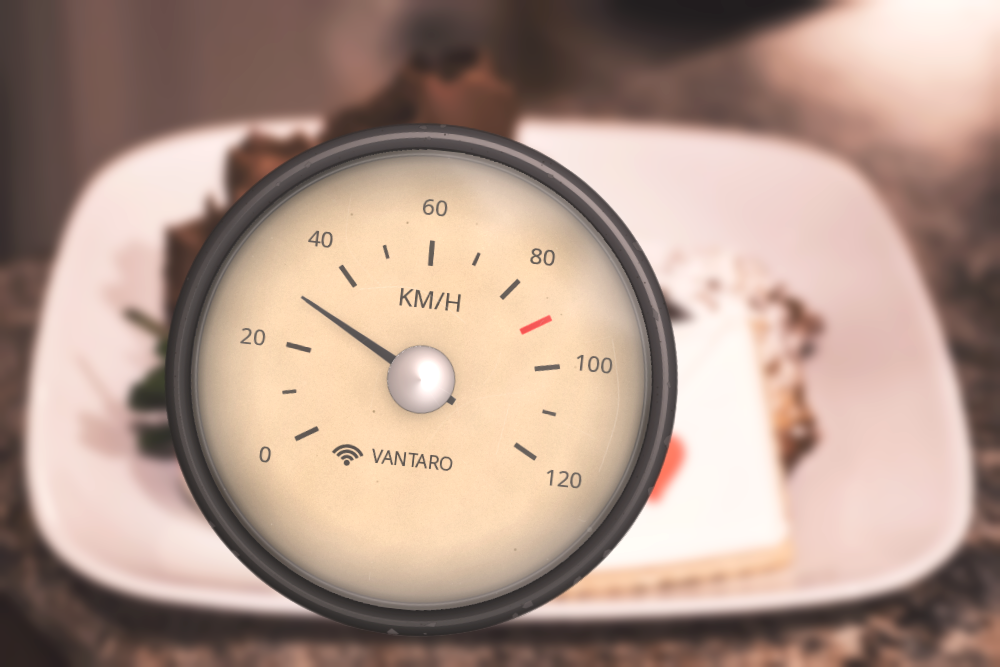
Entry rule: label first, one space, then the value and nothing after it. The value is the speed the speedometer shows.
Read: 30 km/h
